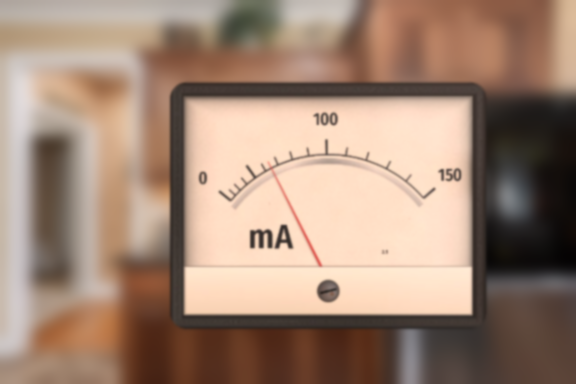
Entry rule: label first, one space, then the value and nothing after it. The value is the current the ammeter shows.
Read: 65 mA
